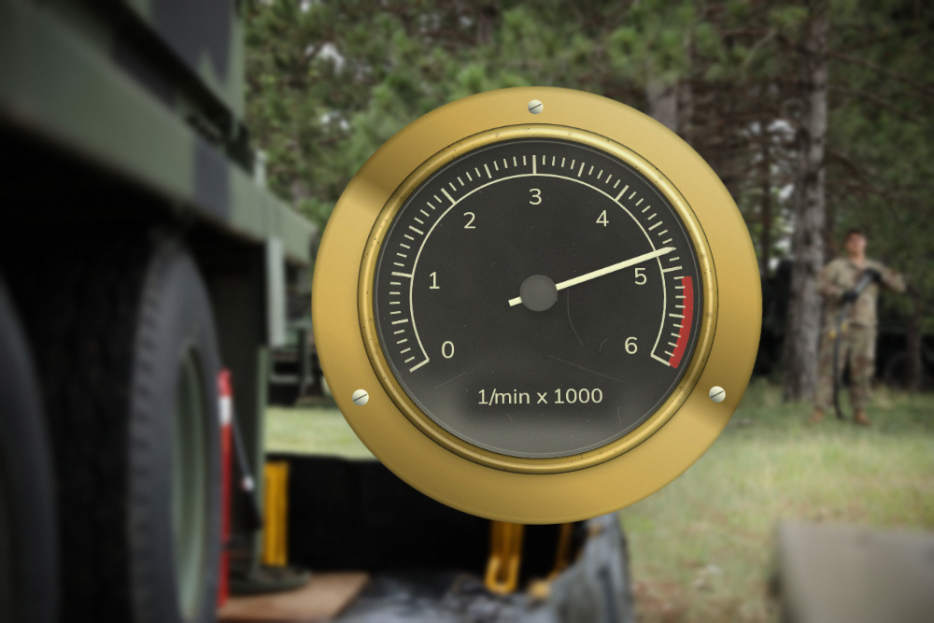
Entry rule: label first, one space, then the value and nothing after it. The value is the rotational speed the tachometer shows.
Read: 4800 rpm
